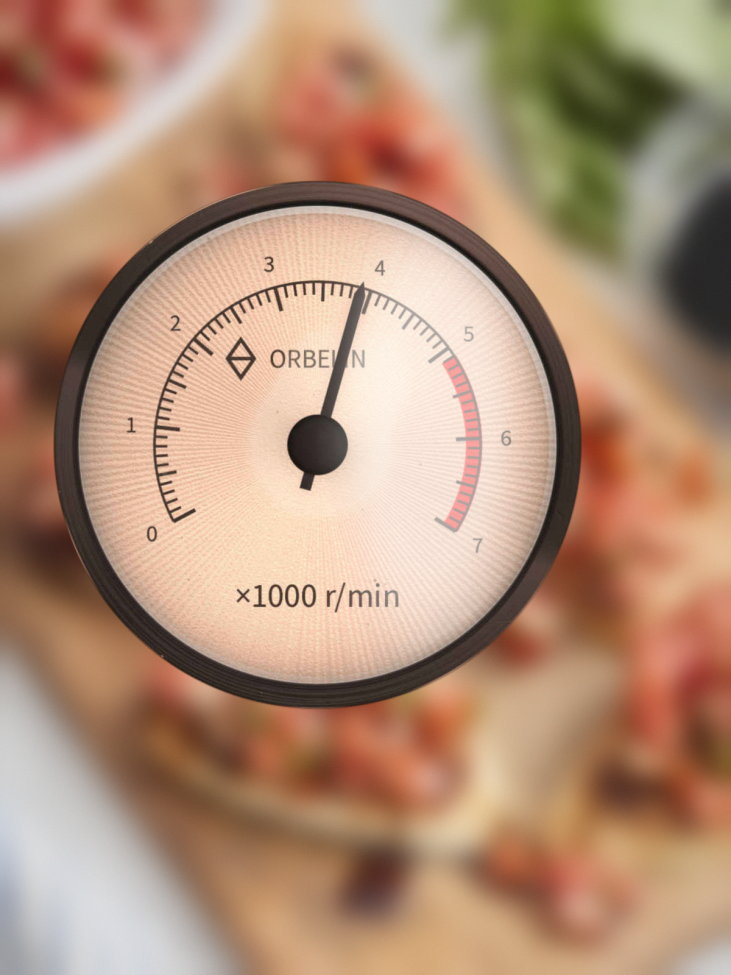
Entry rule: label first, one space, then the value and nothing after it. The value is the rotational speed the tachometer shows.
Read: 3900 rpm
